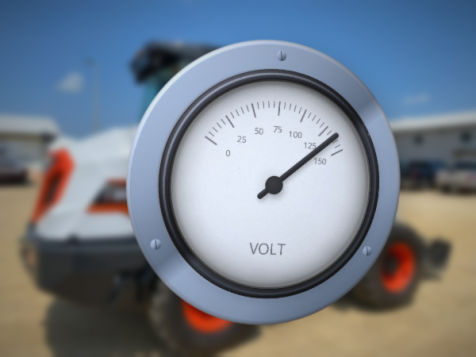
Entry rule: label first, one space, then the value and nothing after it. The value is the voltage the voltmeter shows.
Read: 135 V
